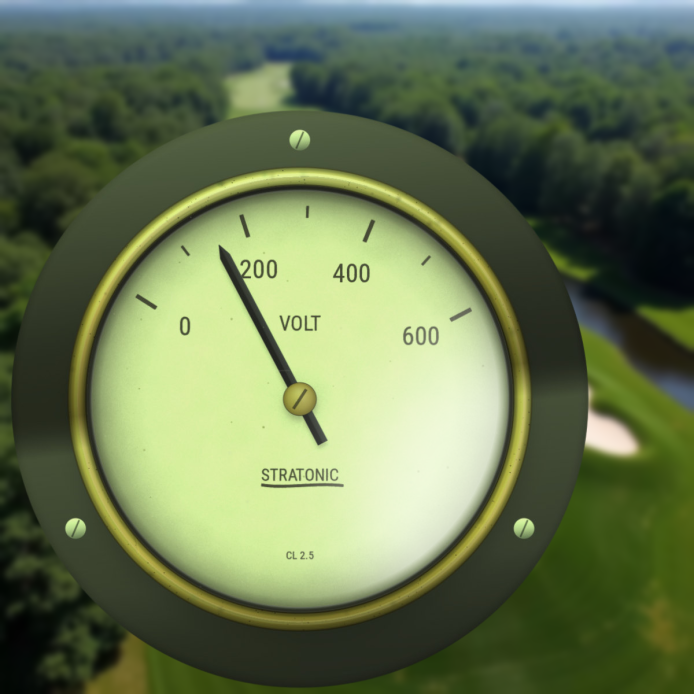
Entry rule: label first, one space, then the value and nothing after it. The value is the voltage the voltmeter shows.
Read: 150 V
